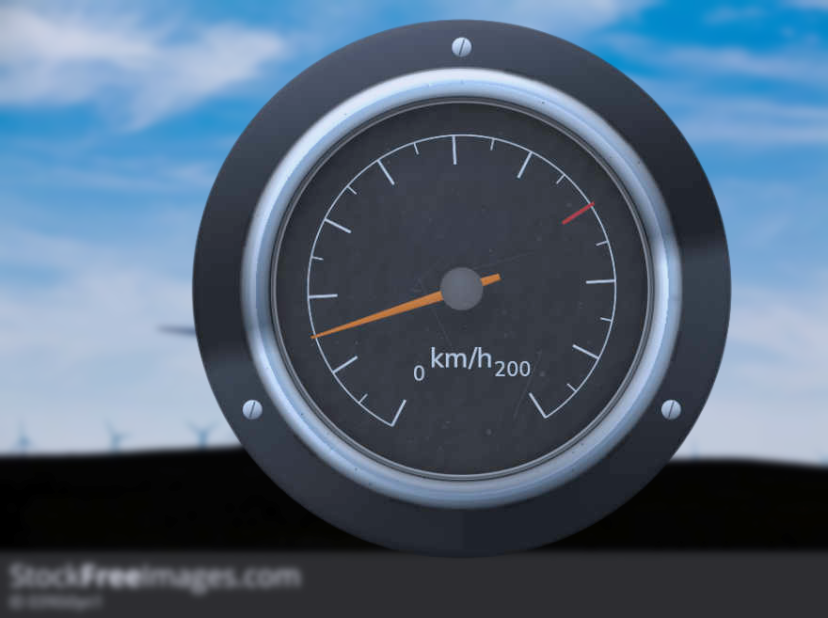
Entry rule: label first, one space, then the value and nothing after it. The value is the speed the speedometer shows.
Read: 30 km/h
